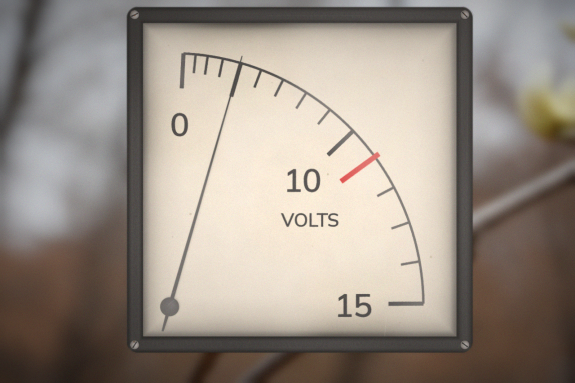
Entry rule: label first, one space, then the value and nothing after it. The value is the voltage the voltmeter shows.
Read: 5 V
